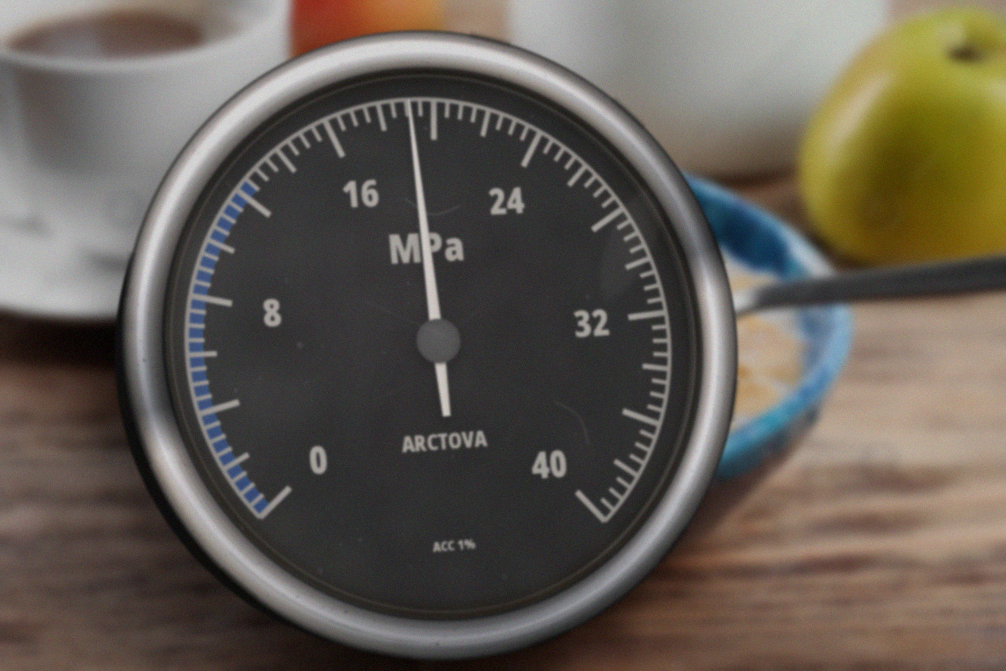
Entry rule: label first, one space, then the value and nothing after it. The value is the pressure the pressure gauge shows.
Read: 19 MPa
